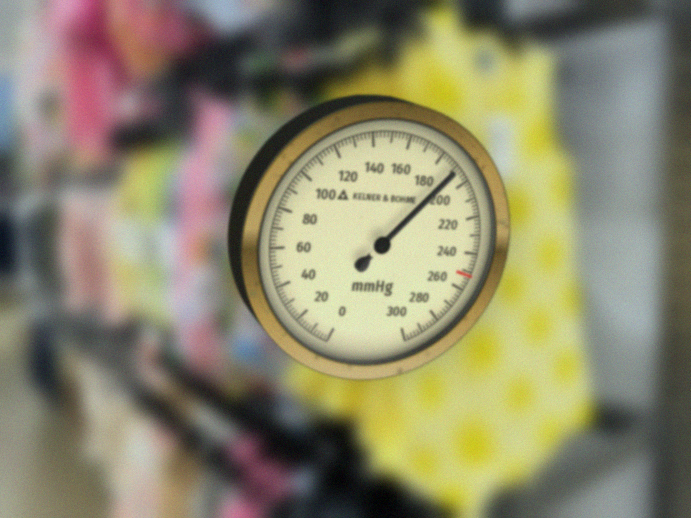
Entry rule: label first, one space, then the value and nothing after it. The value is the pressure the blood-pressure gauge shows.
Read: 190 mmHg
